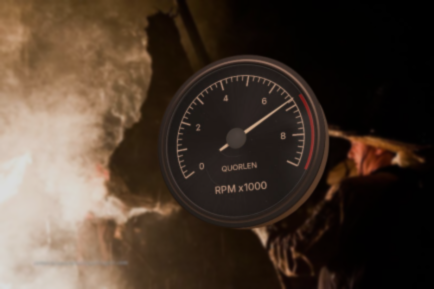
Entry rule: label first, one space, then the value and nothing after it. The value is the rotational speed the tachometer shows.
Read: 6800 rpm
